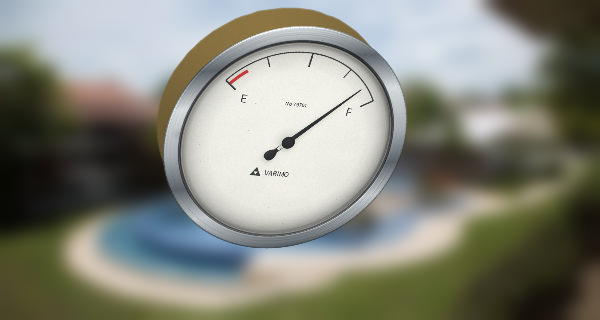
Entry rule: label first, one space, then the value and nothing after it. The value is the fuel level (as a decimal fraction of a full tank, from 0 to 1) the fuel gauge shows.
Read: 0.875
